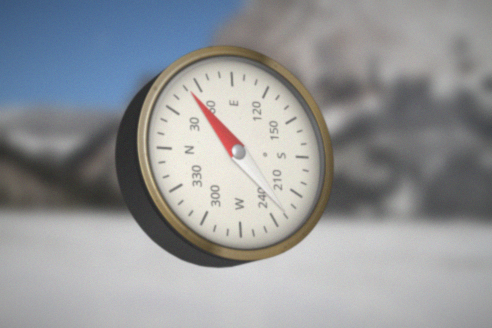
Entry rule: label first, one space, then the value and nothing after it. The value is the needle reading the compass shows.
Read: 50 °
